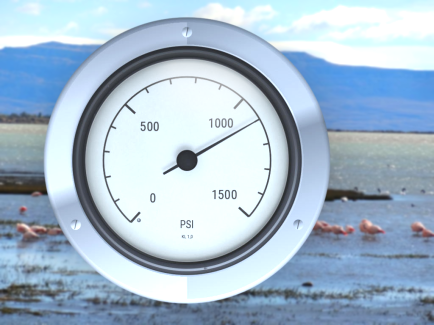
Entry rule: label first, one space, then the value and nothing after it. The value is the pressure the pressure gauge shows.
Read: 1100 psi
